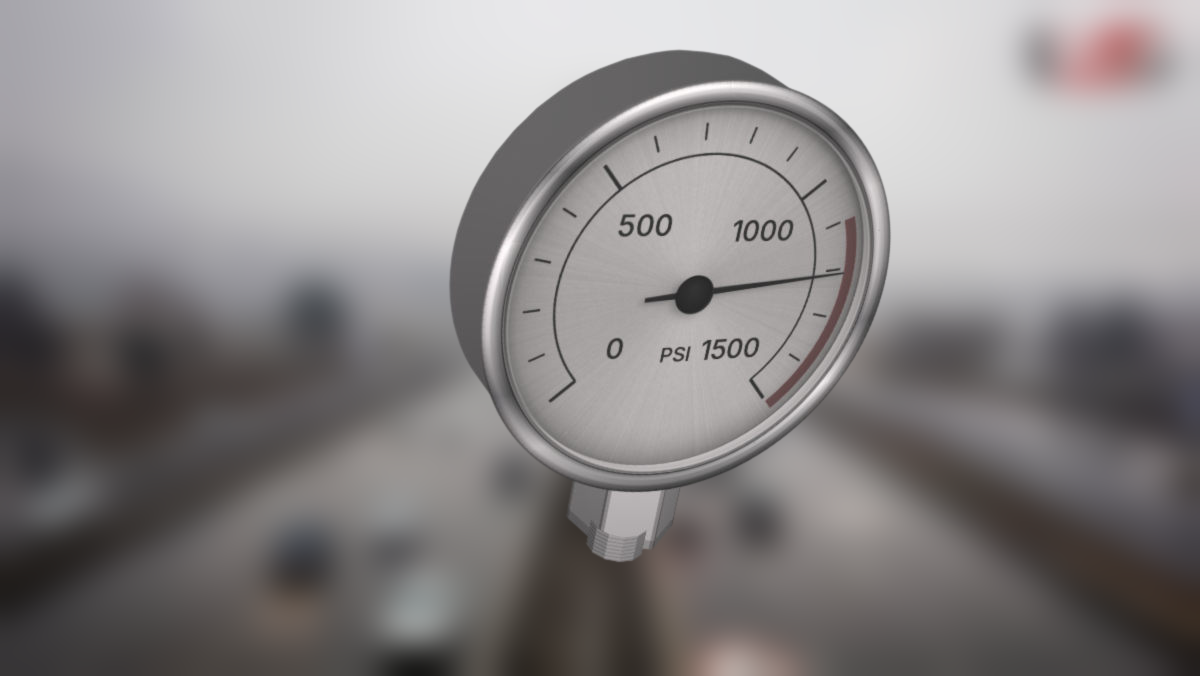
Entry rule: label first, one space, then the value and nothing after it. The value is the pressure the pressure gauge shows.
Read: 1200 psi
